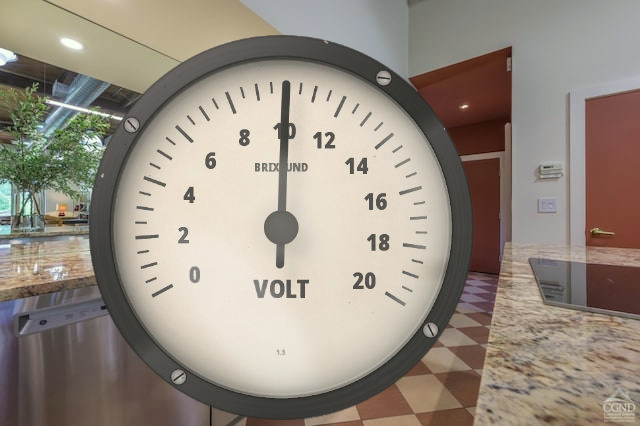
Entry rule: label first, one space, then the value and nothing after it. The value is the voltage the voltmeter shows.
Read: 10 V
